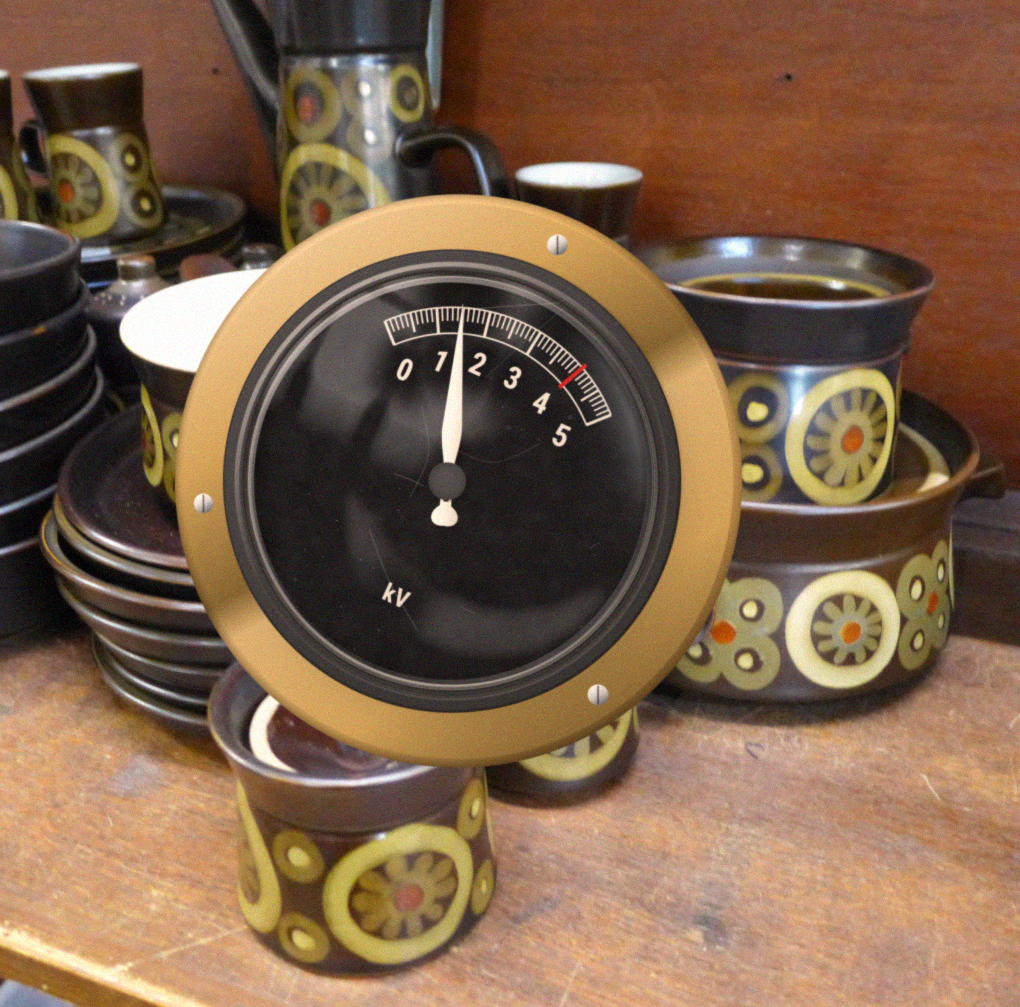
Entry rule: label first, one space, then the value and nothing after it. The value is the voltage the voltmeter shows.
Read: 1.5 kV
